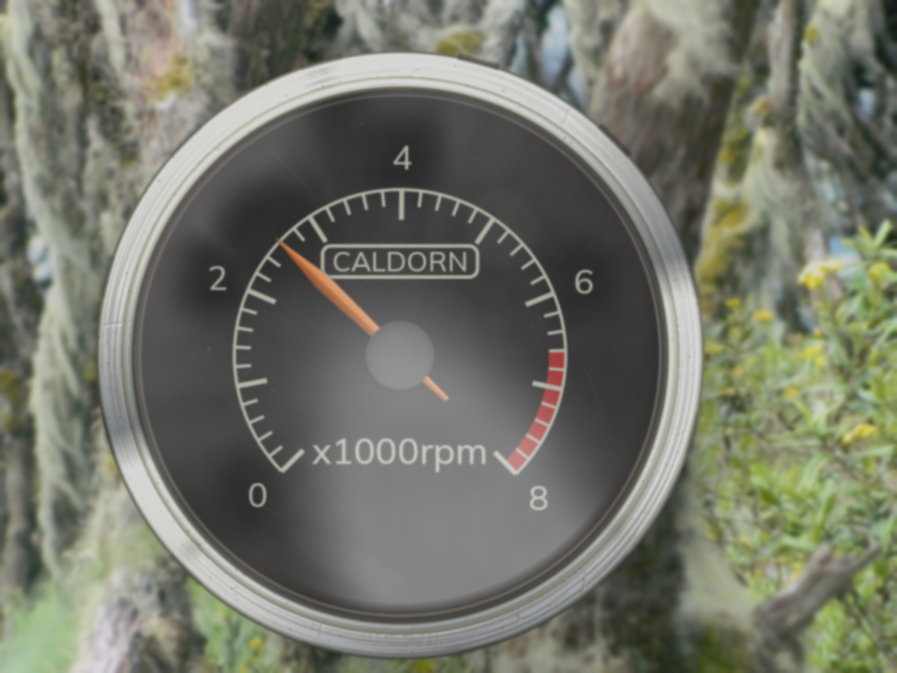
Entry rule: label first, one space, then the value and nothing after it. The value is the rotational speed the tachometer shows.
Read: 2600 rpm
